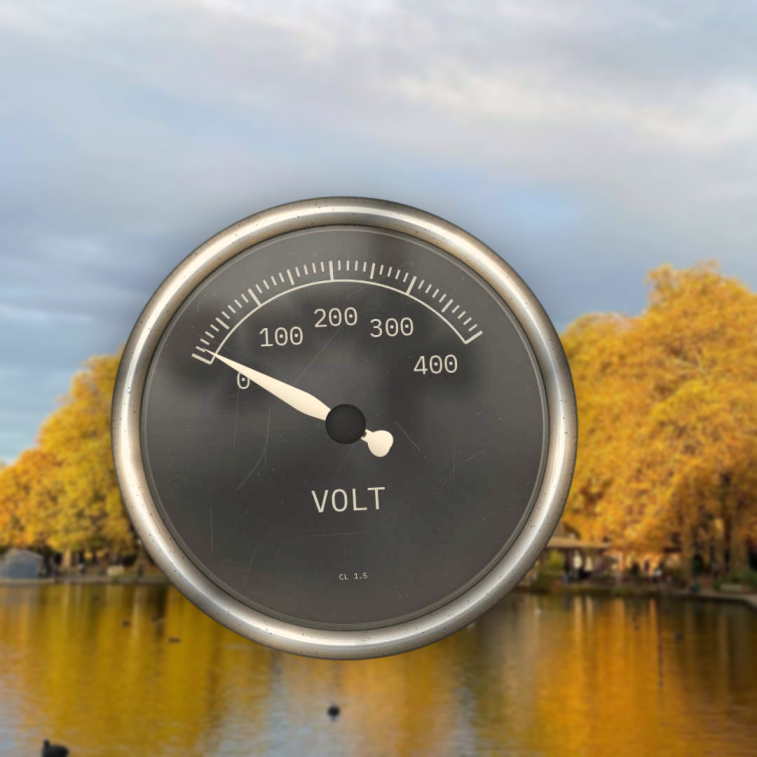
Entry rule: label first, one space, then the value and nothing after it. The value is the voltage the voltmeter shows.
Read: 10 V
